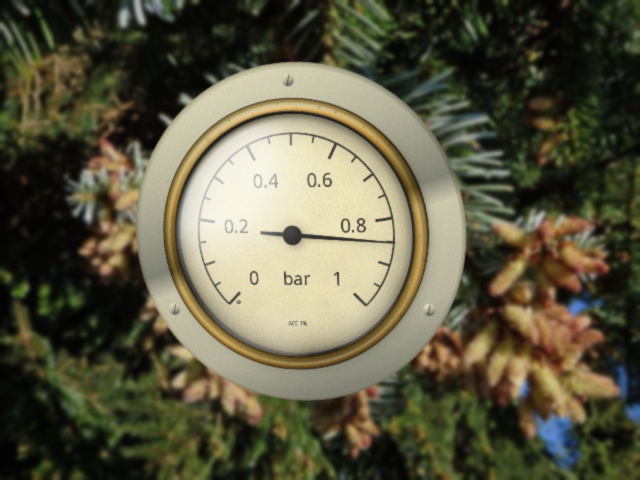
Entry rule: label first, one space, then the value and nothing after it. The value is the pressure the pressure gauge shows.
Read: 0.85 bar
